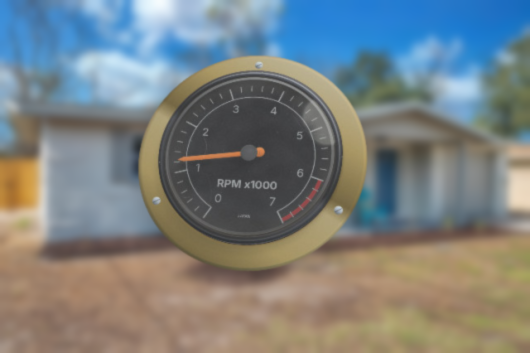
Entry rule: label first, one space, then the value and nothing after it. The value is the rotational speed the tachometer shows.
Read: 1200 rpm
